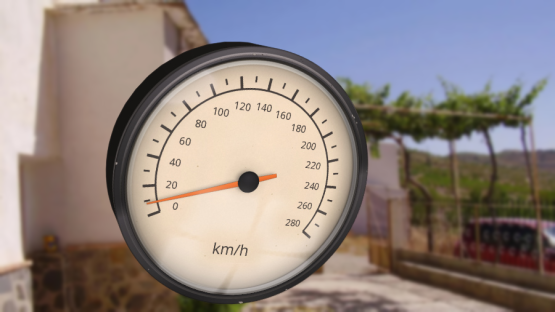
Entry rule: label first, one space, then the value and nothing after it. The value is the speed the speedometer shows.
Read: 10 km/h
